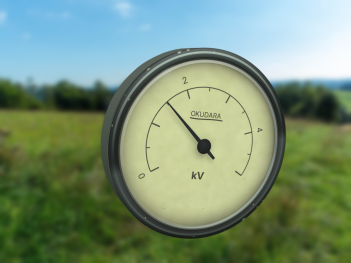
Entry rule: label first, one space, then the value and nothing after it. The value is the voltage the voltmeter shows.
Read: 1.5 kV
